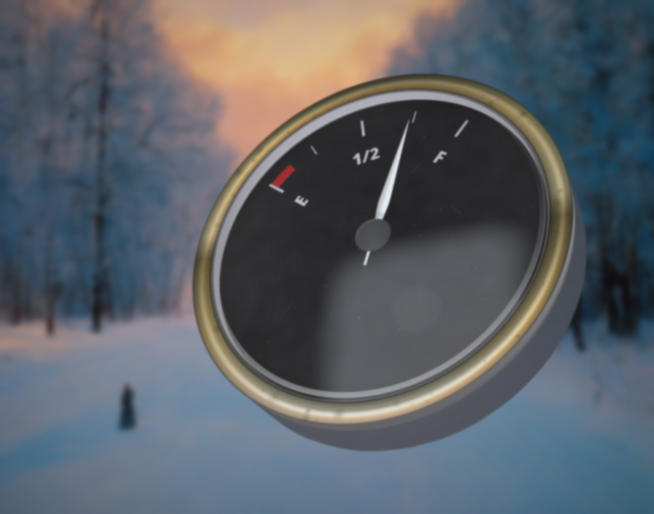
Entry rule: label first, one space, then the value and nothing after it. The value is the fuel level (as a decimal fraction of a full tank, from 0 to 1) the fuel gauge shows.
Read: 0.75
